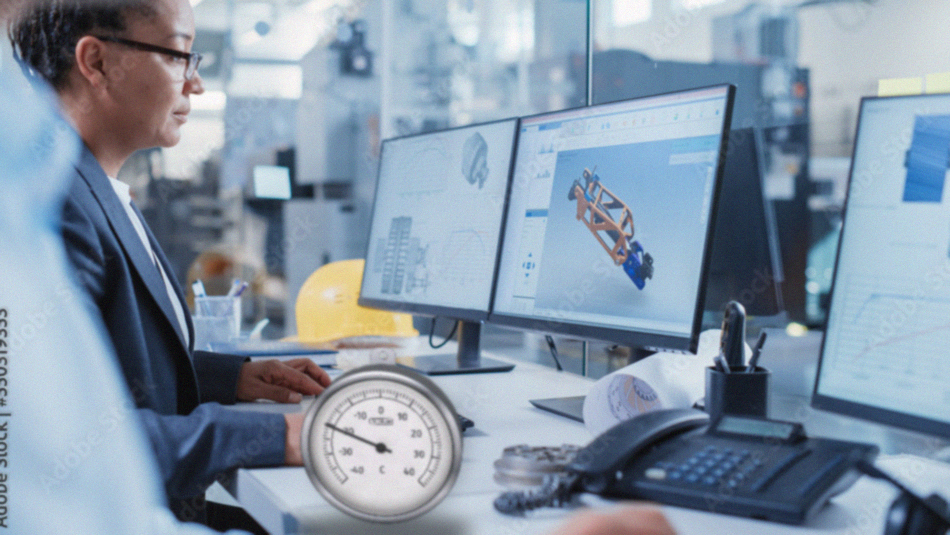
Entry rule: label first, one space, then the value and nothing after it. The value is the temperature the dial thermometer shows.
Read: -20 °C
